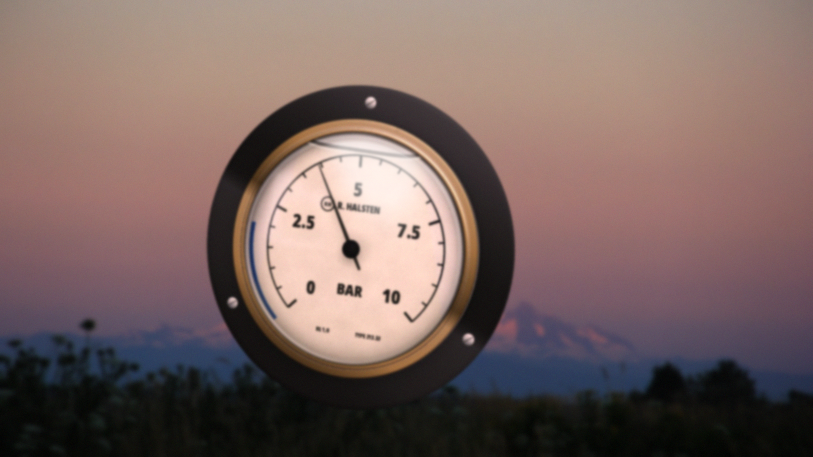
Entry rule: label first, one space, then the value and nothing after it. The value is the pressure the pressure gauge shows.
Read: 4 bar
